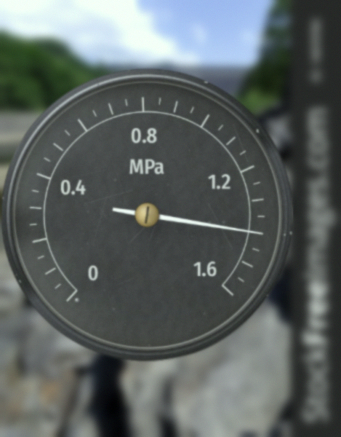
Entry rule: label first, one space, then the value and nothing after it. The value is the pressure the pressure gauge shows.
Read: 1.4 MPa
